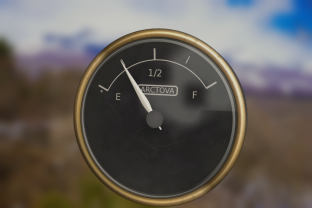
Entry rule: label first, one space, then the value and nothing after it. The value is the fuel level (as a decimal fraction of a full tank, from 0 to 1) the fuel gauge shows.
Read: 0.25
